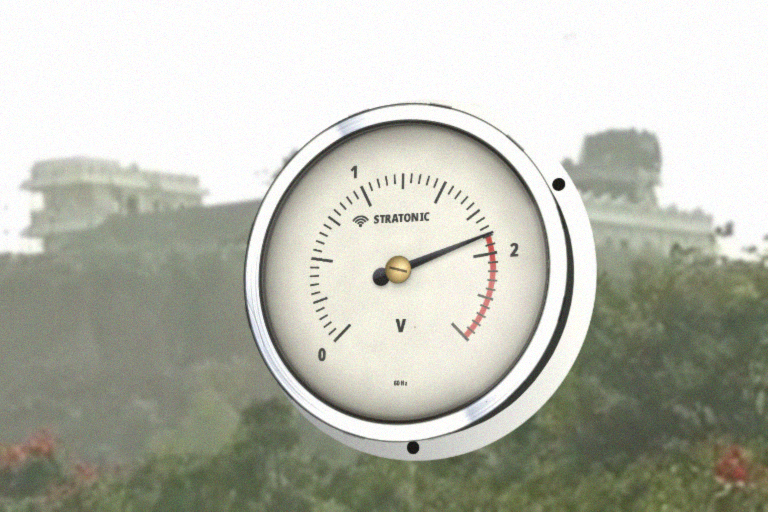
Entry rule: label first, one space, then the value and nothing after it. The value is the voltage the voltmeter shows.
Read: 1.9 V
